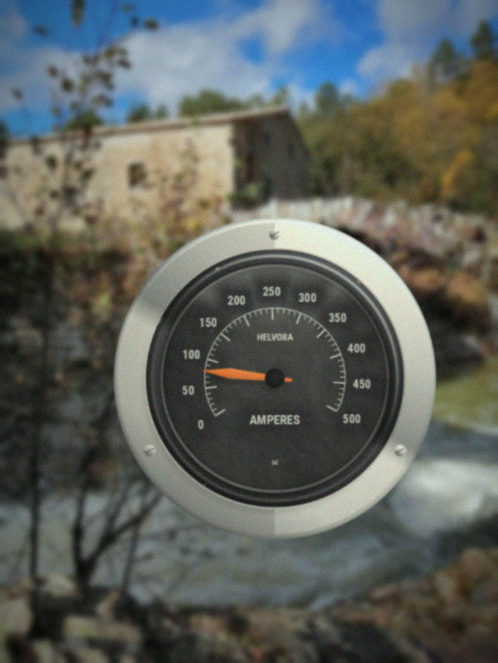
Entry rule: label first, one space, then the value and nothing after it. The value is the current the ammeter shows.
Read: 80 A
